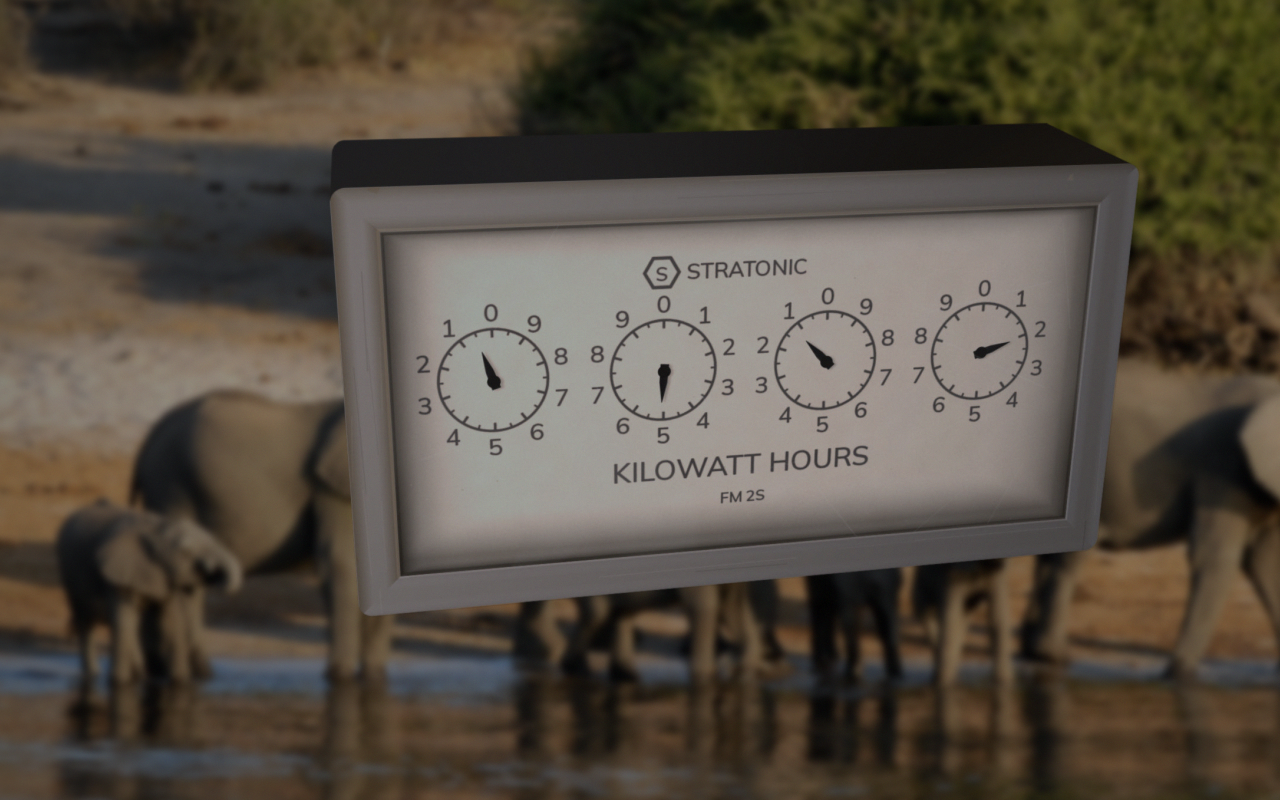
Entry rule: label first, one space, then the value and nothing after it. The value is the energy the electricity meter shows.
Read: 512 kWh
